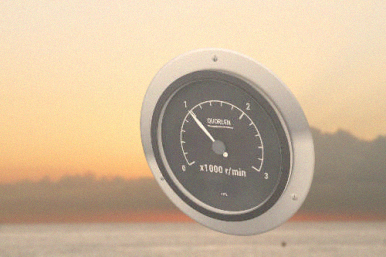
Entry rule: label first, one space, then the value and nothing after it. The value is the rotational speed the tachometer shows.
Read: 1000 rpm
